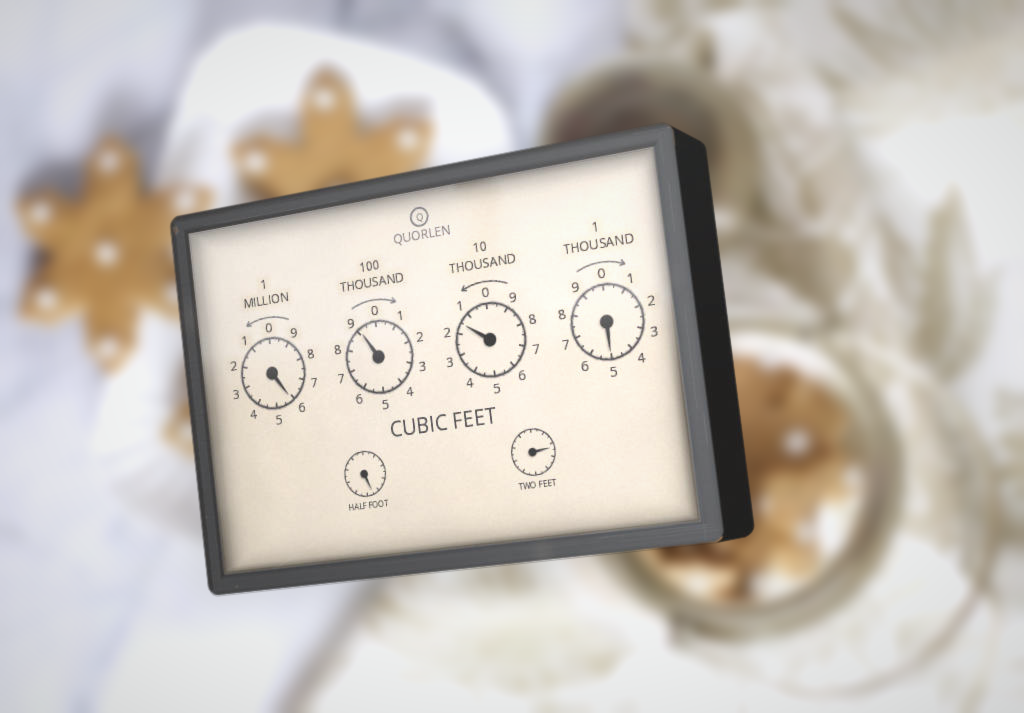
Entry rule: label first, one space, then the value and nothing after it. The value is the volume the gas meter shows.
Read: 591500 ft³
